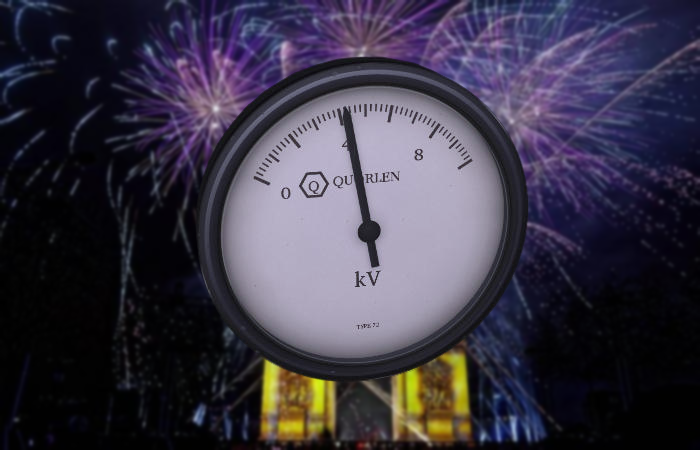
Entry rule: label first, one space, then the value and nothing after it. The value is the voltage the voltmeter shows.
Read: 4.2 kV
